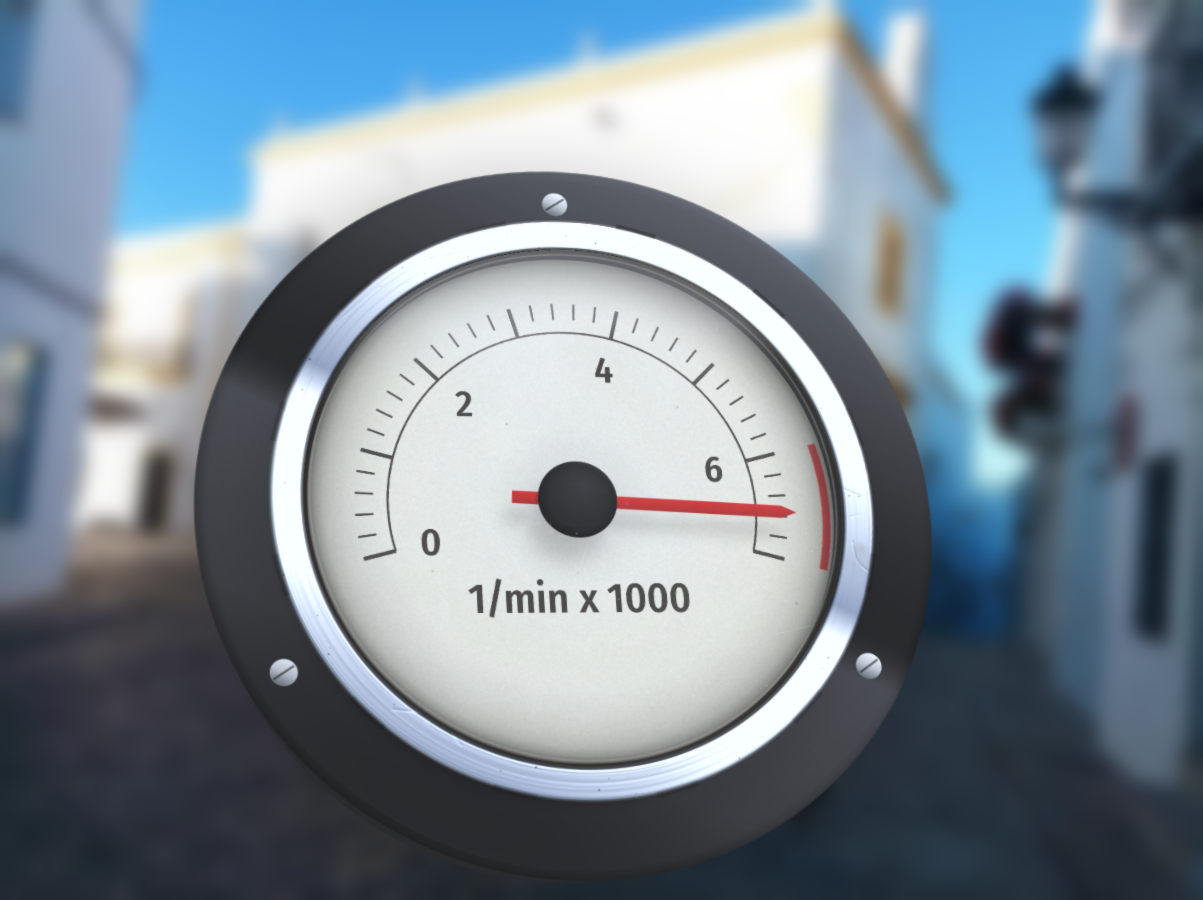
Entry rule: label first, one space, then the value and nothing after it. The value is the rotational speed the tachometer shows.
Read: 6600 rpm
